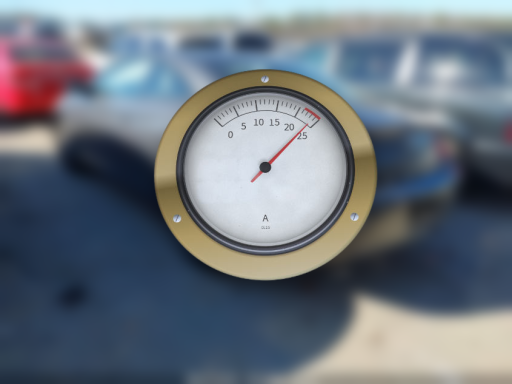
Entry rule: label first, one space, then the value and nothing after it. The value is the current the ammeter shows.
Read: 24 A
